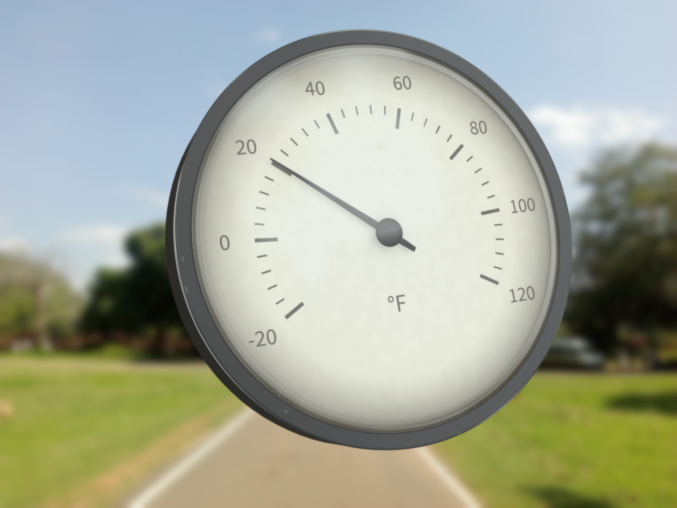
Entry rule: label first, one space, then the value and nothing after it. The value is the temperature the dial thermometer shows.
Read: 20 °F
